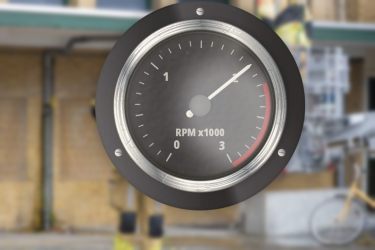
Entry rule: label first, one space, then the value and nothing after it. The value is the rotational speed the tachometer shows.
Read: 2000 rpm
